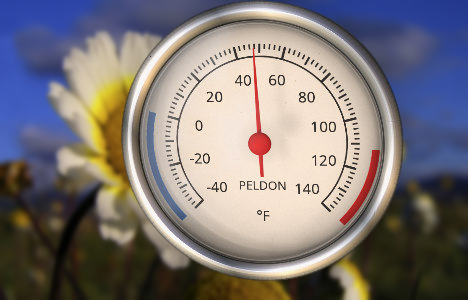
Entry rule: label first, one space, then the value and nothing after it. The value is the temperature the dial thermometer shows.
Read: 48 °F
